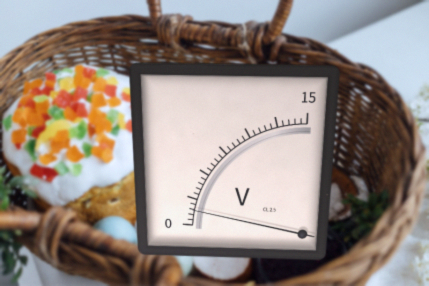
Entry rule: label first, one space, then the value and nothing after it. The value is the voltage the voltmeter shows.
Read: 1.5 V
